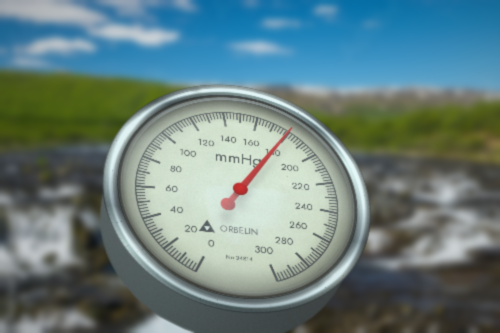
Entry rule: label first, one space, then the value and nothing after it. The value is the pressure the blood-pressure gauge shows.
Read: 180 mmHg
